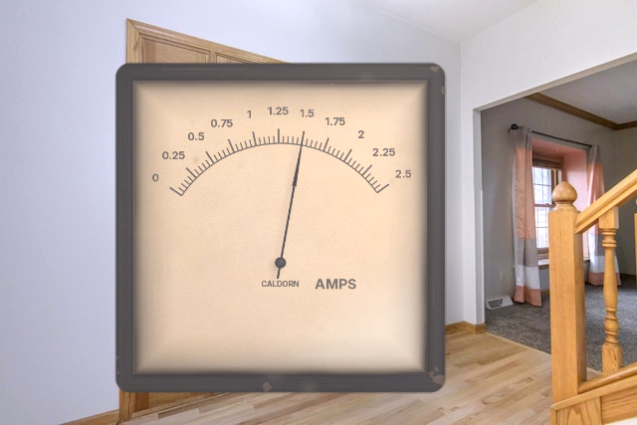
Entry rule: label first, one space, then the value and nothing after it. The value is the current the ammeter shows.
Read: 1.5 A
